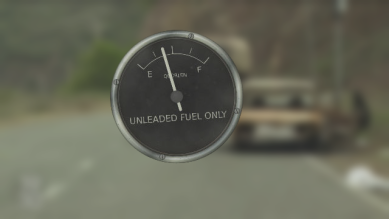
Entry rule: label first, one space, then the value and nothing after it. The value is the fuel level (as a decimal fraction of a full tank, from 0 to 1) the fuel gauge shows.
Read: 0.375
